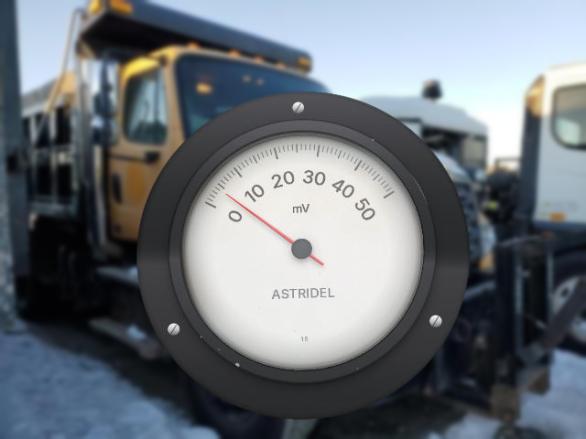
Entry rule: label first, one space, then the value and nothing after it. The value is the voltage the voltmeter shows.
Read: 4 mV
